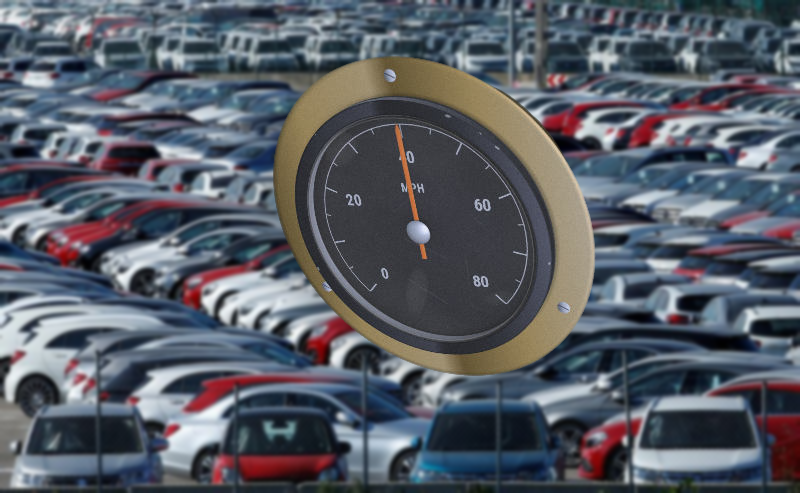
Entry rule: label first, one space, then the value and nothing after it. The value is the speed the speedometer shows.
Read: 40 mph
